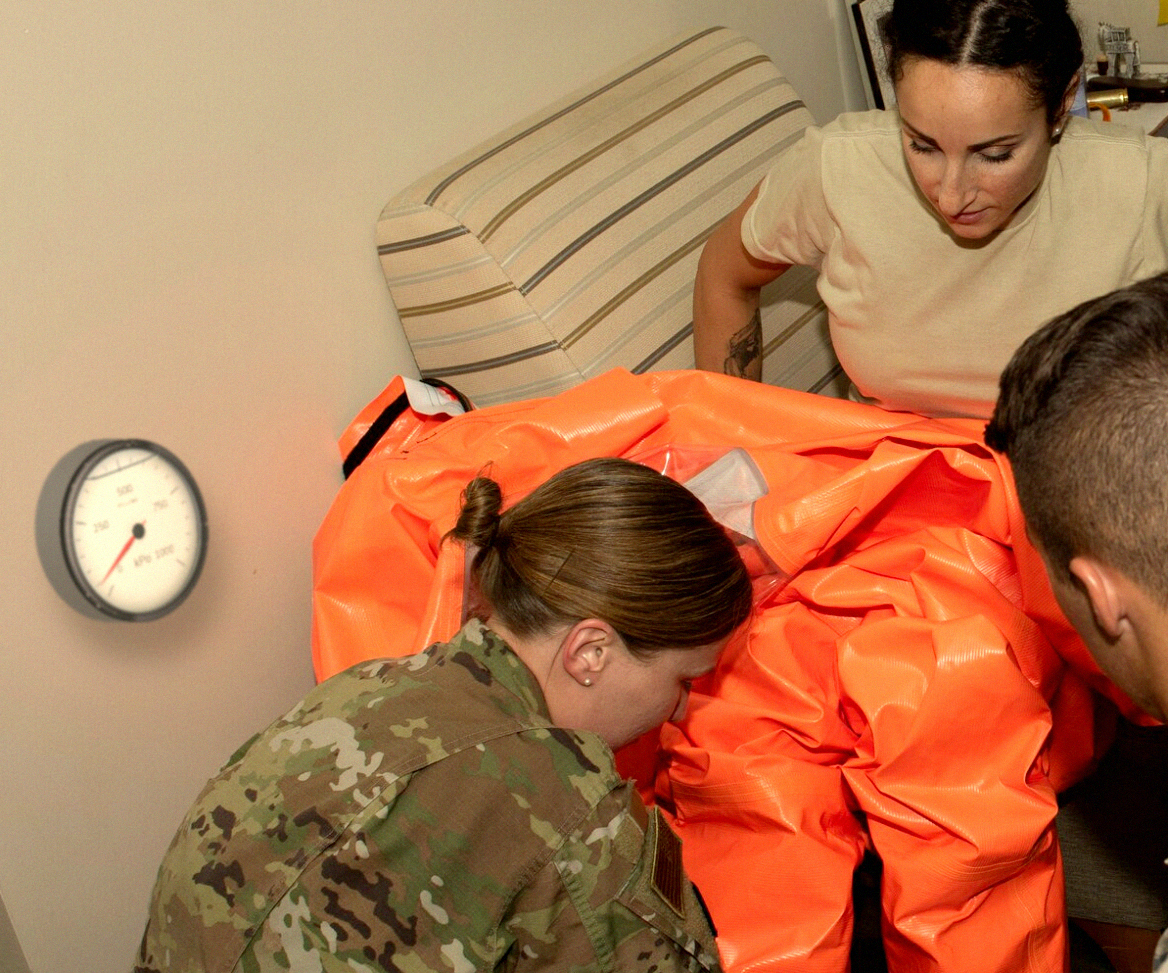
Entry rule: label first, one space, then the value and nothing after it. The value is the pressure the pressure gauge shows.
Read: 50 kPa
